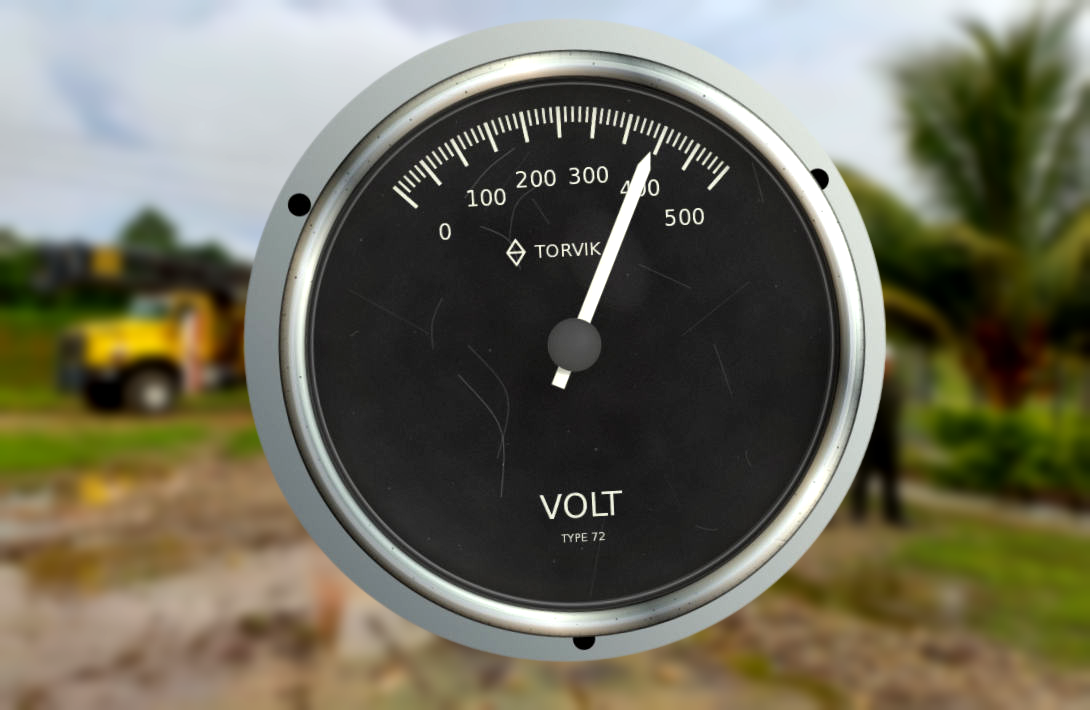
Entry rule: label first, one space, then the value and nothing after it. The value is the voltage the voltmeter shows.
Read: 390 V
